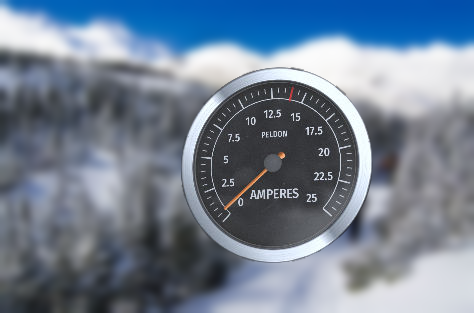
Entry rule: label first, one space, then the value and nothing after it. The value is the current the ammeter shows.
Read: 0.5 A
